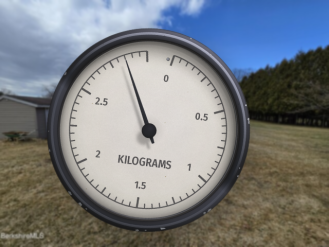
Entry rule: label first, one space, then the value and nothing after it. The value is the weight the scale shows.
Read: 2.85 kg
